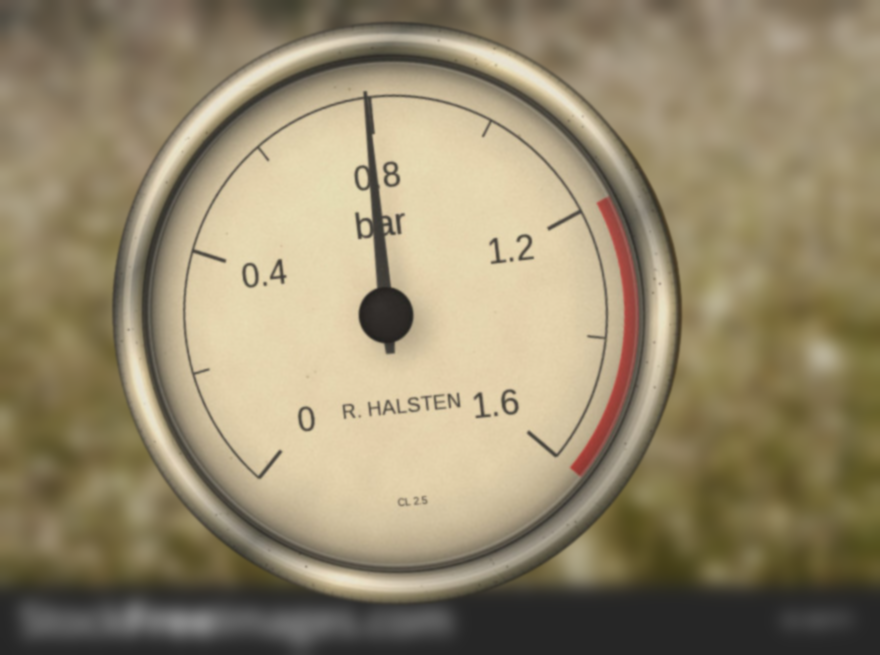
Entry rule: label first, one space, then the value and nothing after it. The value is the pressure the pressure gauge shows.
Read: 0.8 bar
